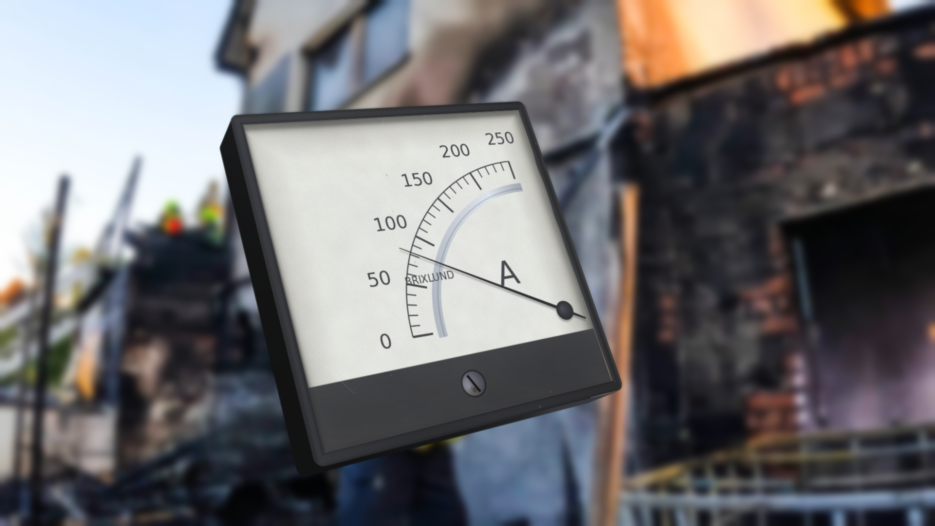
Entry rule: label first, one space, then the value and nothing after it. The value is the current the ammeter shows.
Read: 80 A
